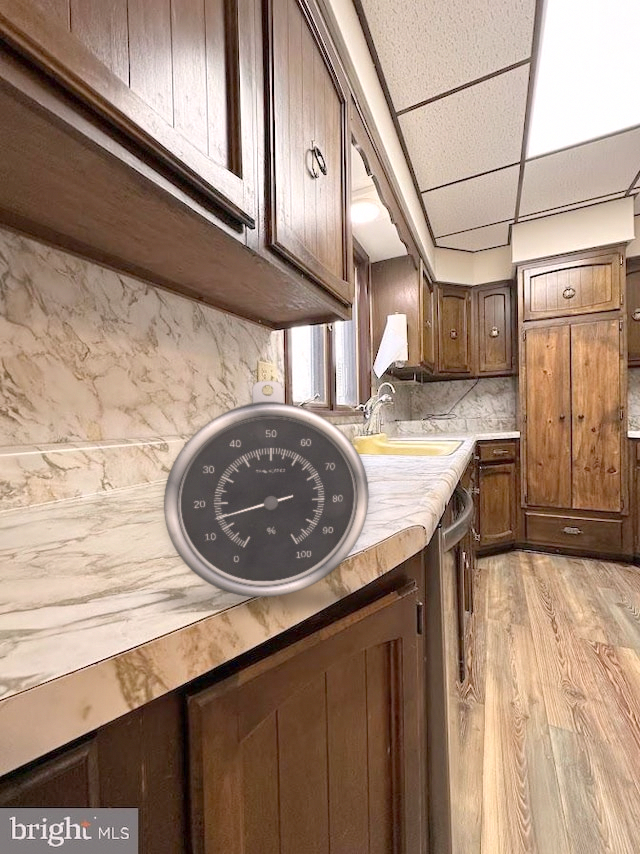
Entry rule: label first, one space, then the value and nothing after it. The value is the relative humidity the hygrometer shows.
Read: 15 %
